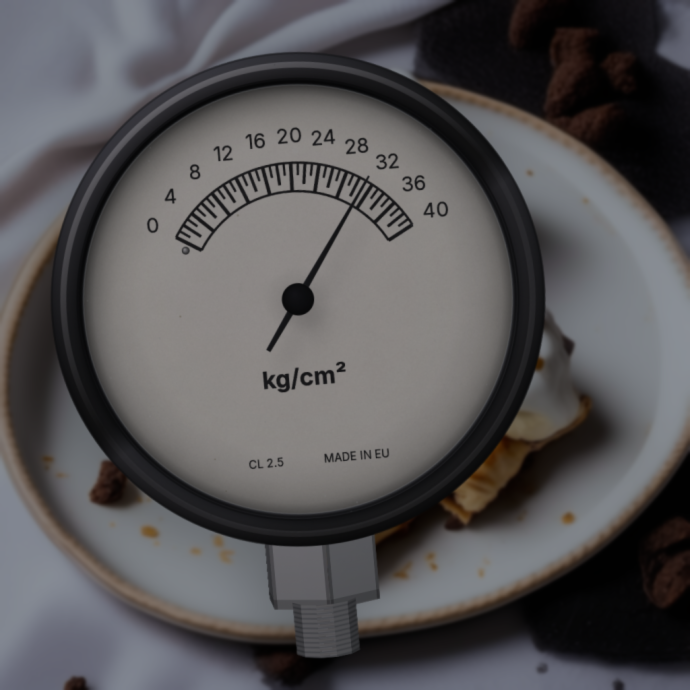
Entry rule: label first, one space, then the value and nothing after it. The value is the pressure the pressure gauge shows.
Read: 31 kg/cm²
